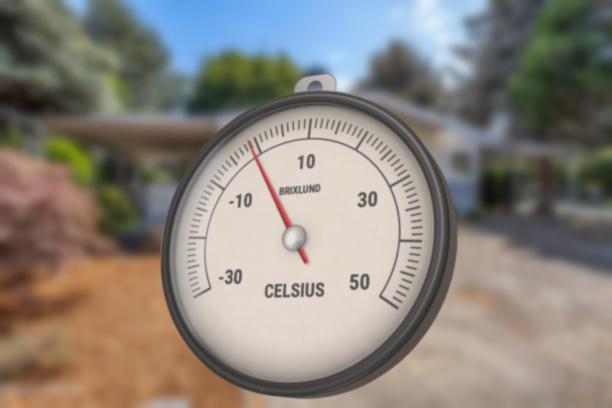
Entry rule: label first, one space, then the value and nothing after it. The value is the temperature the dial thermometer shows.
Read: -1 °C
